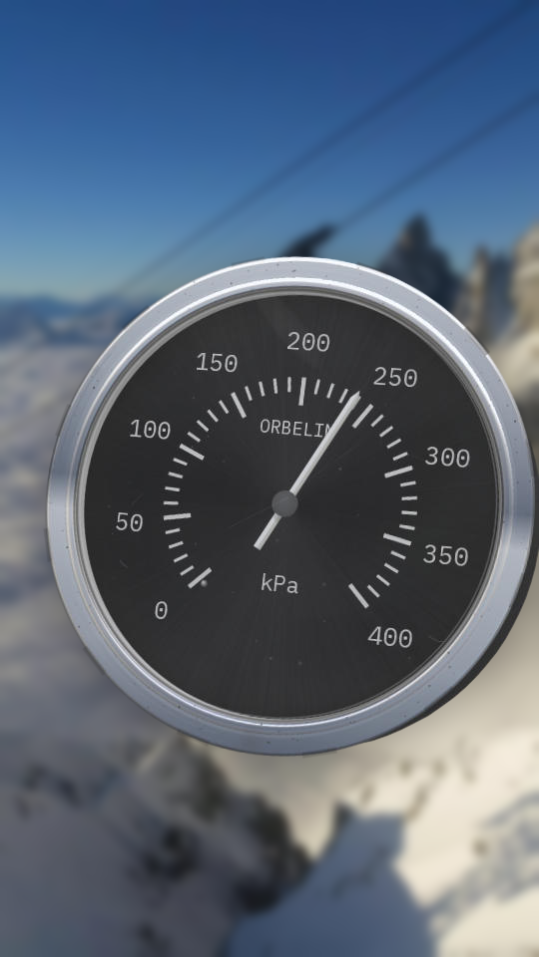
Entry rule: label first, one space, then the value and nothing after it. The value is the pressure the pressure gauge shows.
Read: 240 kPa
